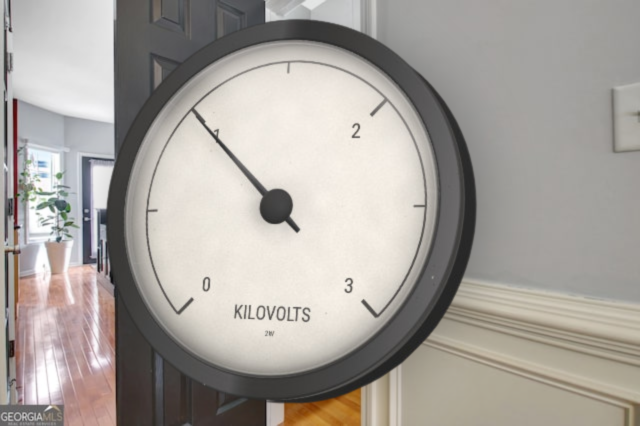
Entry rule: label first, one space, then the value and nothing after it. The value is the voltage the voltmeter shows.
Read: 1 kV
